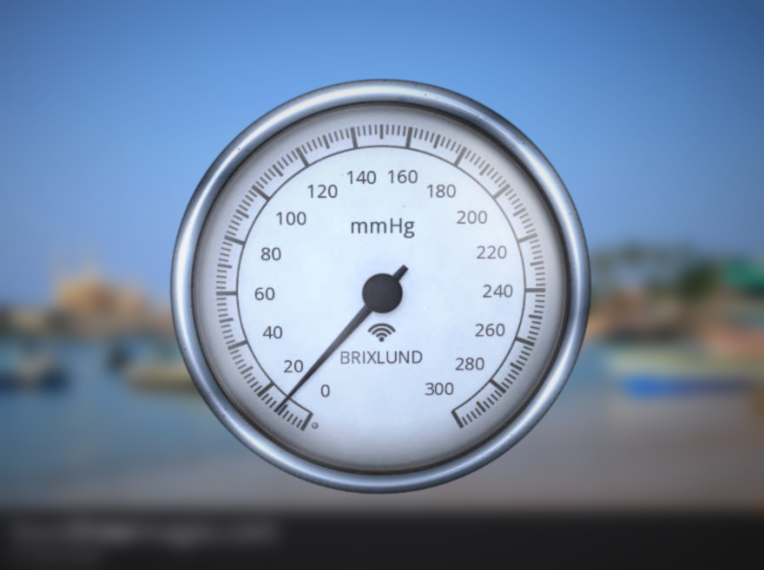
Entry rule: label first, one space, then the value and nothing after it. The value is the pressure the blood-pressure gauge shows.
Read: 12 mmHg
